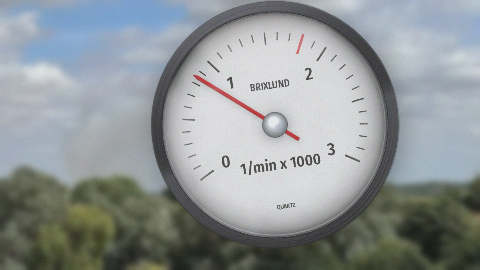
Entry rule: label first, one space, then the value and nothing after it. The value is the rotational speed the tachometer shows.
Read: 850 rpm
